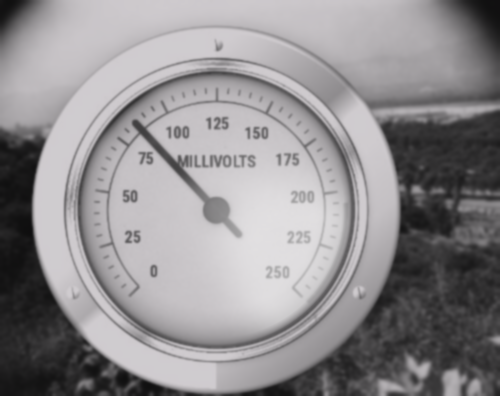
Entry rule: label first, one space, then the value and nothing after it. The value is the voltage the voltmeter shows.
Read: 85 mV
